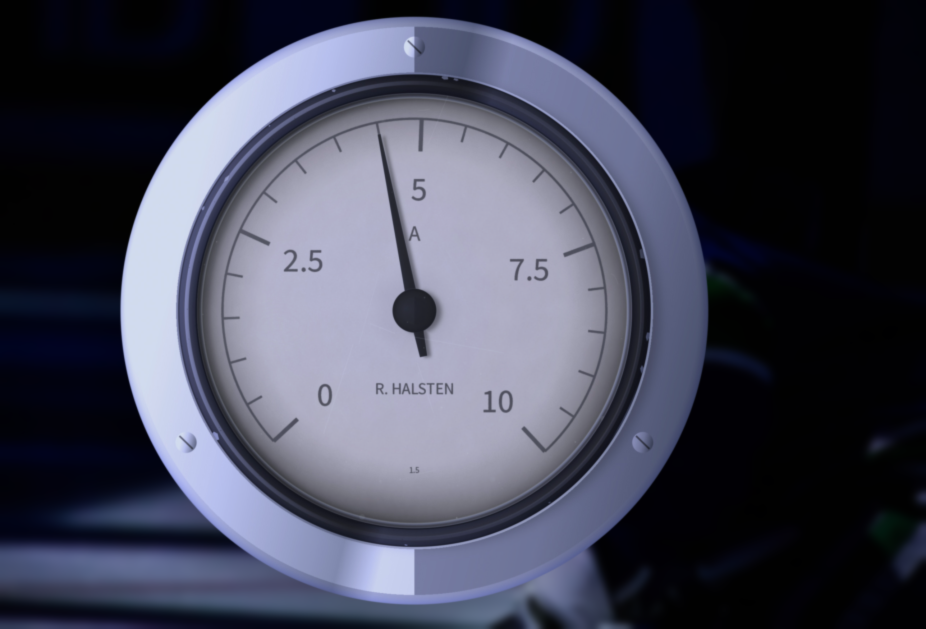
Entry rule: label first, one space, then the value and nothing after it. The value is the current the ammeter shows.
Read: 4.5 A
